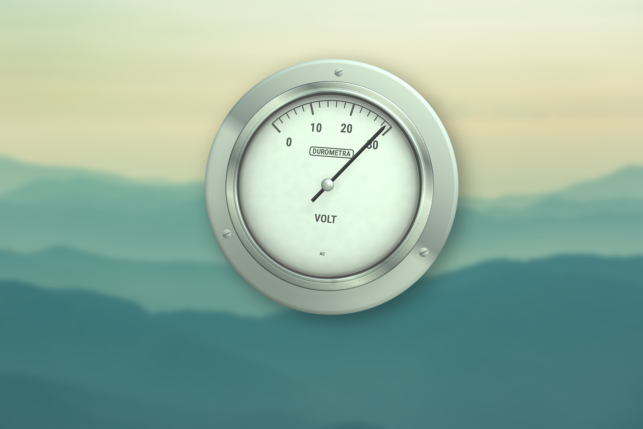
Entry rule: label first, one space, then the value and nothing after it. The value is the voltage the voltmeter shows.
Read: 29 V
